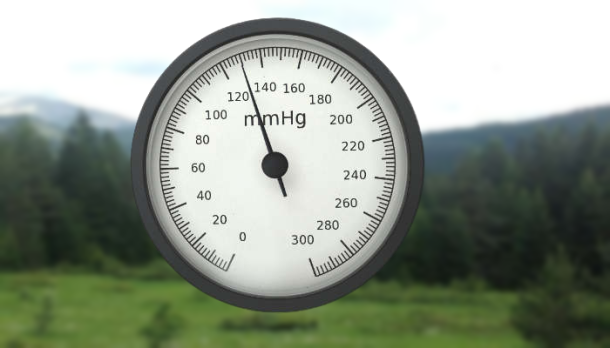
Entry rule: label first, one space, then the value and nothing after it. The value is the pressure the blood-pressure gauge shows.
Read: 130 mmHg
